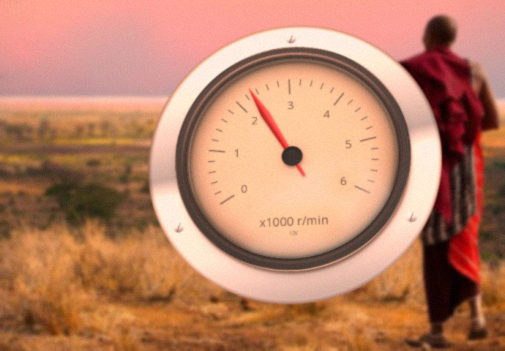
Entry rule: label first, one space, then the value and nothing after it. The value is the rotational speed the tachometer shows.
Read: 2300 rpm
